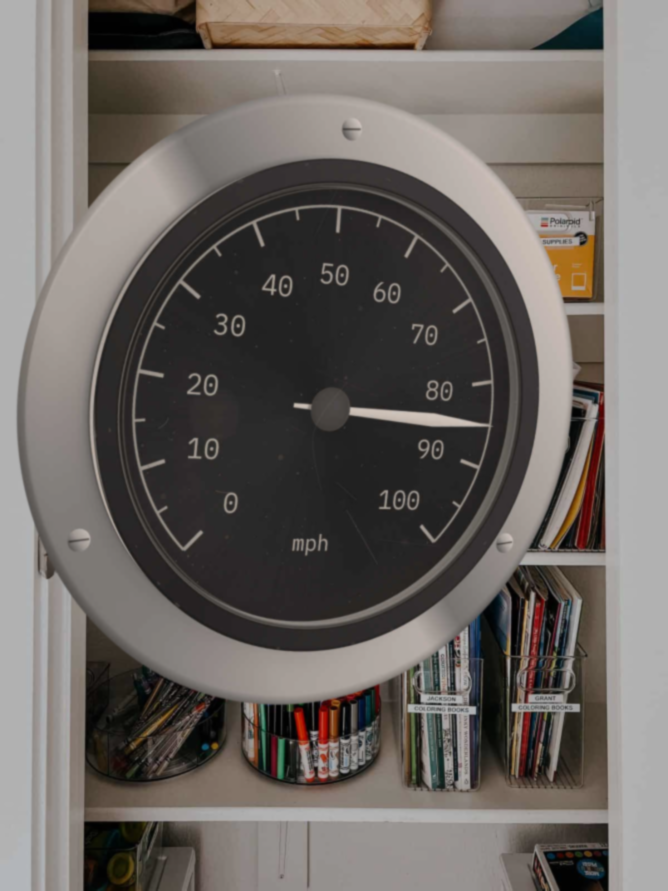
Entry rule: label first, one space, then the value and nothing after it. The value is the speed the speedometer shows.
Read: 85 mph
